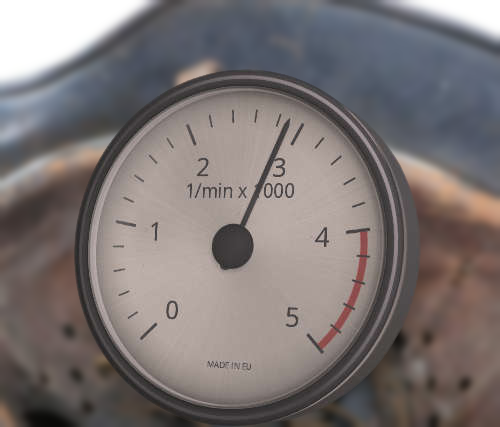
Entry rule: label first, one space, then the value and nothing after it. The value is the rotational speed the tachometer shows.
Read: 2900 rpm
